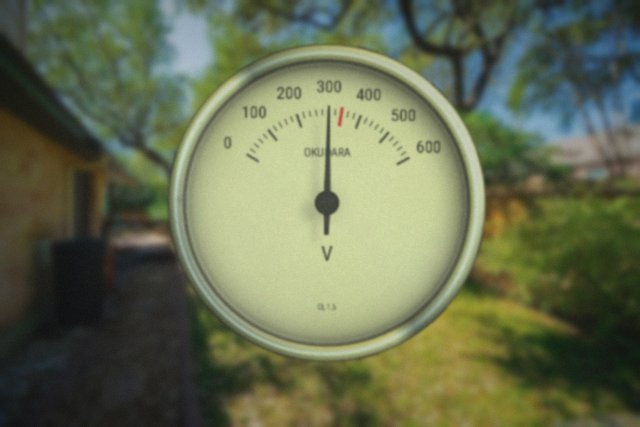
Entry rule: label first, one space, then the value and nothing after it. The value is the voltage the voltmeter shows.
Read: 300 V
